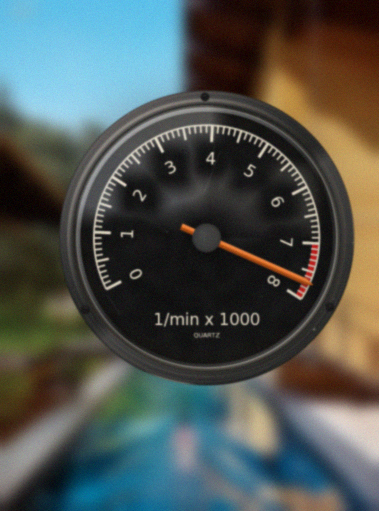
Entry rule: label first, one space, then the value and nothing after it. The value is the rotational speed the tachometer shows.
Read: 7700 rpm
